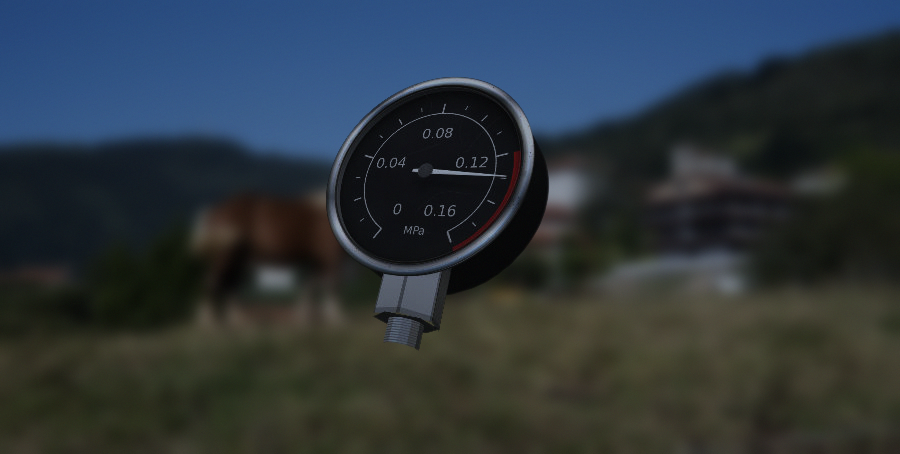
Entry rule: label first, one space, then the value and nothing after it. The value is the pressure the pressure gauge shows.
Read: 0.13 MPa
